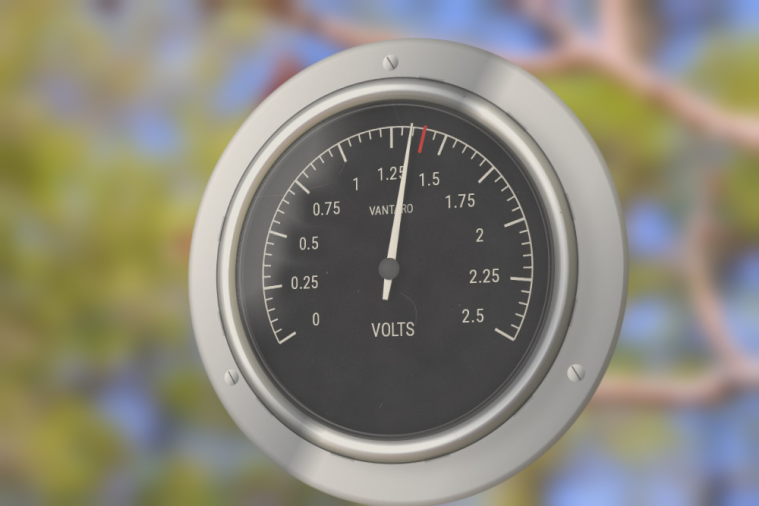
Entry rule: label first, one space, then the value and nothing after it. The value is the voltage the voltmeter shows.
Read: 1.35 V
